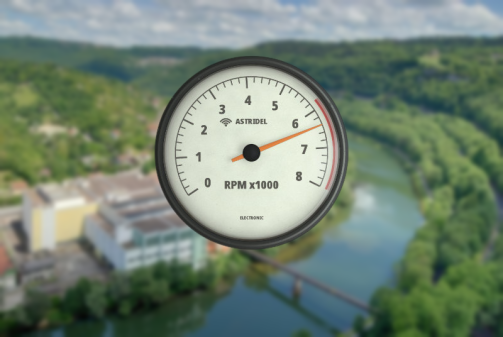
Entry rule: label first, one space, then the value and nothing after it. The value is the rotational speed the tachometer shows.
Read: 6400 rpm
